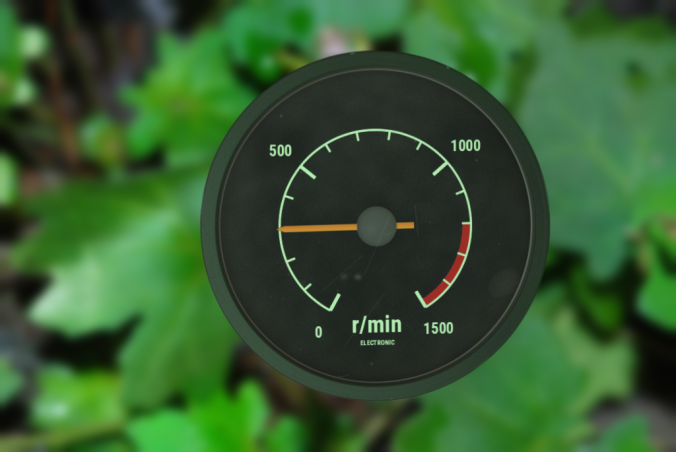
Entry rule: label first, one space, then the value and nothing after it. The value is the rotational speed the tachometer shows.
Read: 300 rpm
